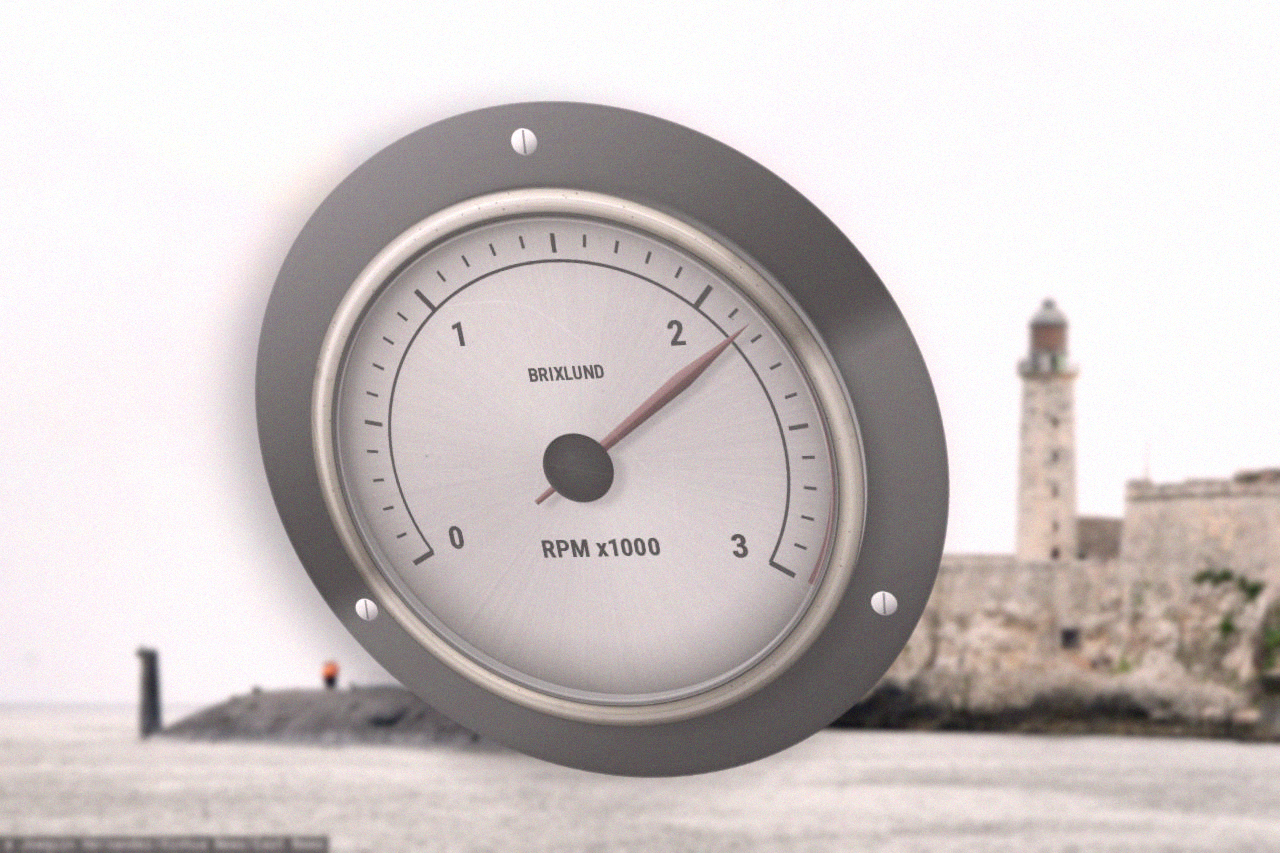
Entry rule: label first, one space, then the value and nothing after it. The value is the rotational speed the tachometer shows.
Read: 2150 rpm
